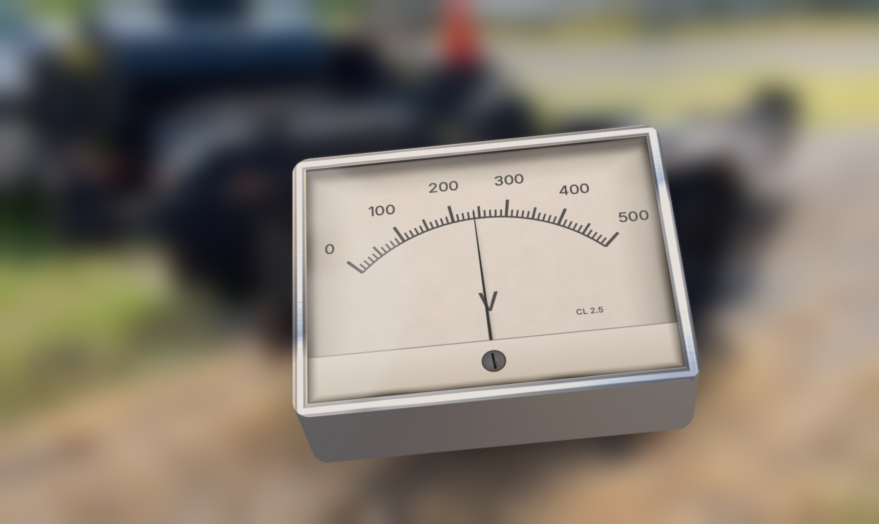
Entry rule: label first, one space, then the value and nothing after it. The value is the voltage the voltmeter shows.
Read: 240 V
